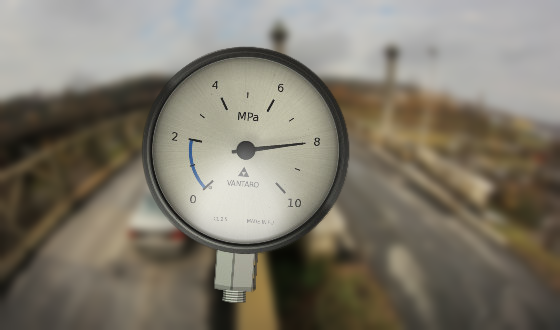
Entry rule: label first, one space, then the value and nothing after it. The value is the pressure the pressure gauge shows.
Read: 8 MPa
